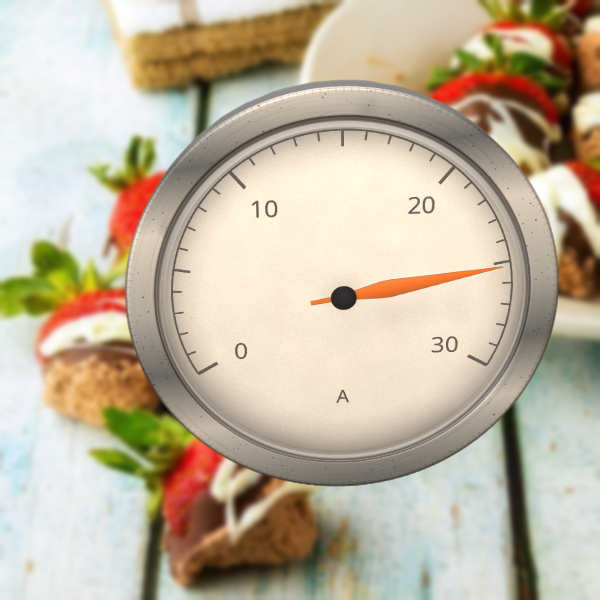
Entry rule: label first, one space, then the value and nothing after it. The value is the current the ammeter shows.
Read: 25 A
